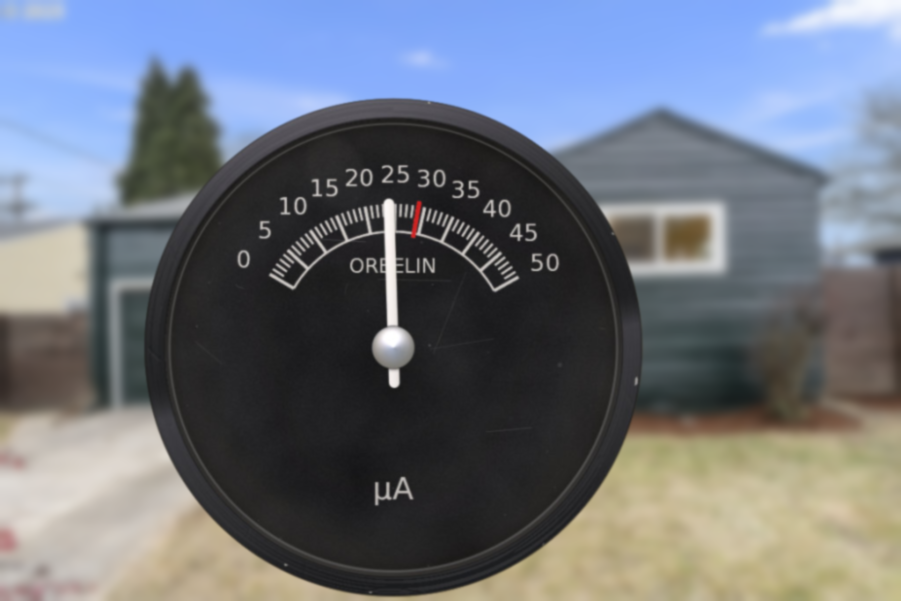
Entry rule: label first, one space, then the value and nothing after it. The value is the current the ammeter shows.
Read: 24 µA
